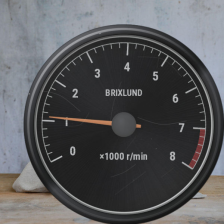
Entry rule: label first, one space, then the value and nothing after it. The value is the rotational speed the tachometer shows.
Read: 1100 rpm
